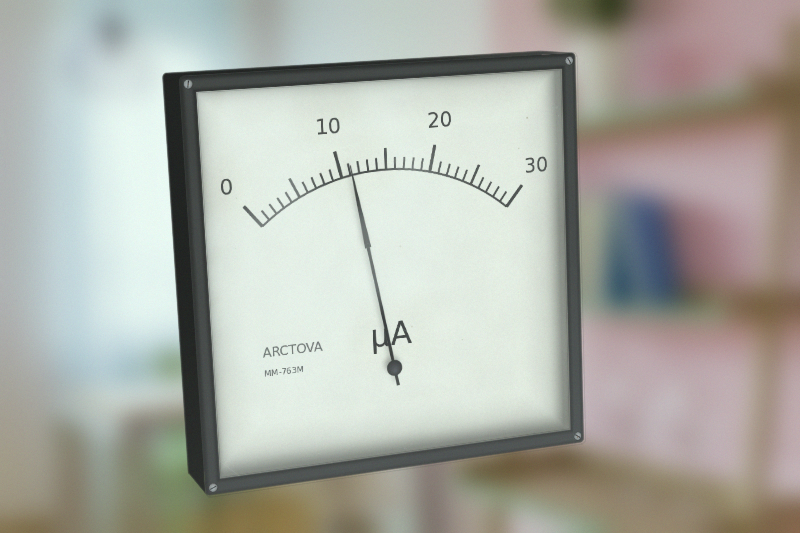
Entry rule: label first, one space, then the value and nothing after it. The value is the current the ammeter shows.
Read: 11 µA
